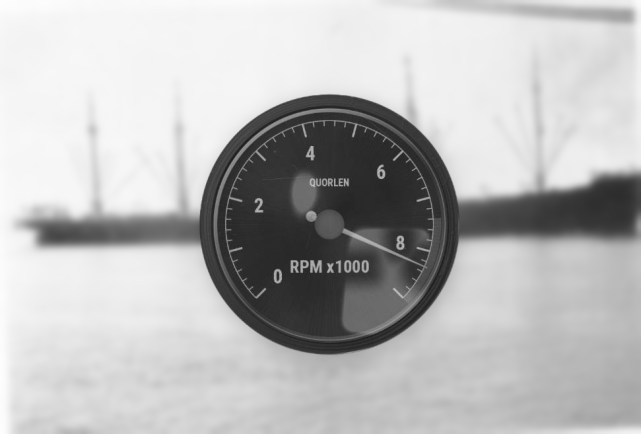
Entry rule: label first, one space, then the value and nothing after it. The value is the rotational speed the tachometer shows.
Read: 8300 rpm
